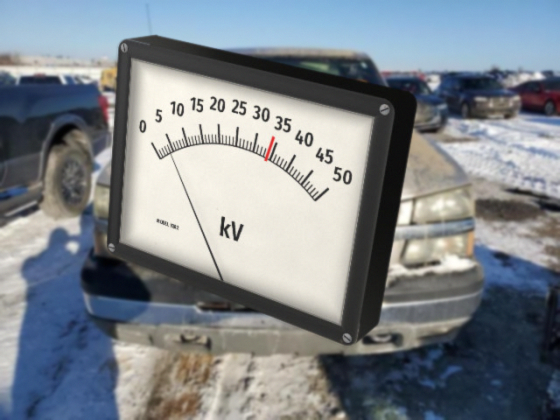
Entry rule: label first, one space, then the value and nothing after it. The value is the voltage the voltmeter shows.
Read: 5 kV
